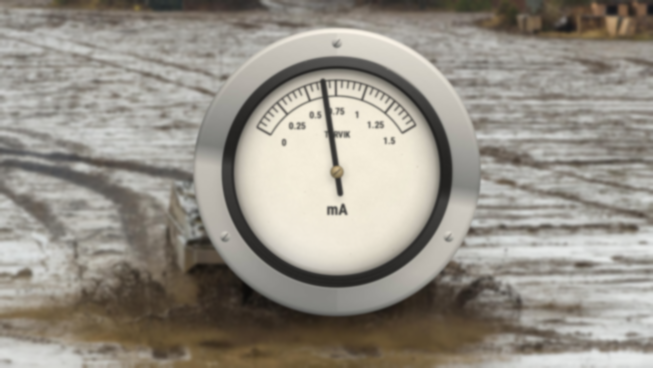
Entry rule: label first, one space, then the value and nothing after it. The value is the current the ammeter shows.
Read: 0.65 mA
